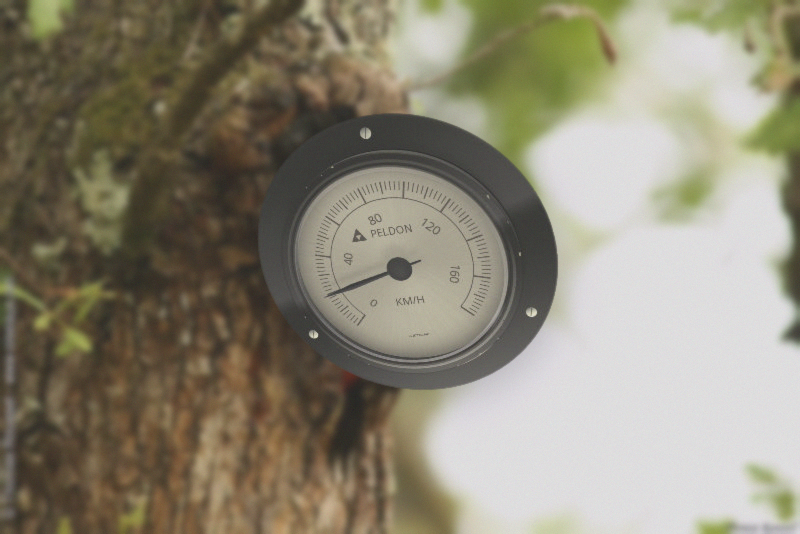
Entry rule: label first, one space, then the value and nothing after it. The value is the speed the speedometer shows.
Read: 20 km/h
